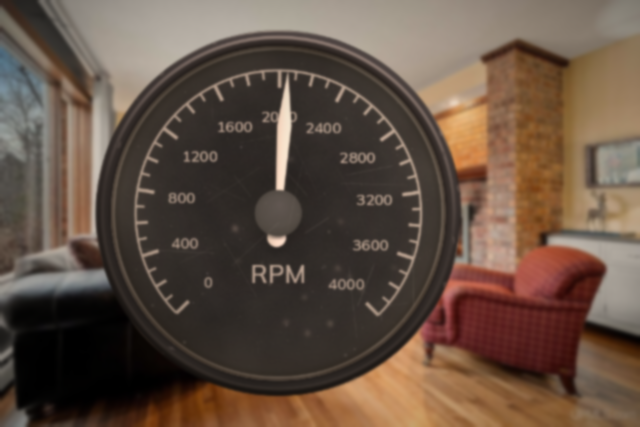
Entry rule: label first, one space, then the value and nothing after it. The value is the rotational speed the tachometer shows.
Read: 2050 rpm
